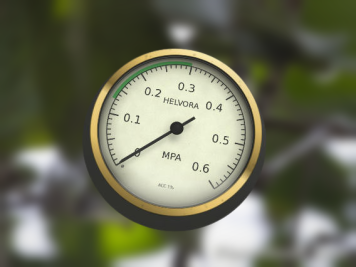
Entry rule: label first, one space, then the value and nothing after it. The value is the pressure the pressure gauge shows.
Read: 0 MPa
